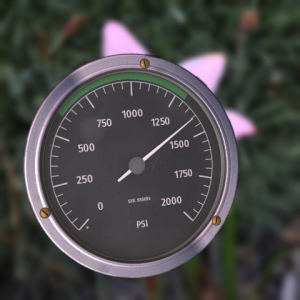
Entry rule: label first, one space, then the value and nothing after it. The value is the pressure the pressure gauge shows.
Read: 1400 psi
